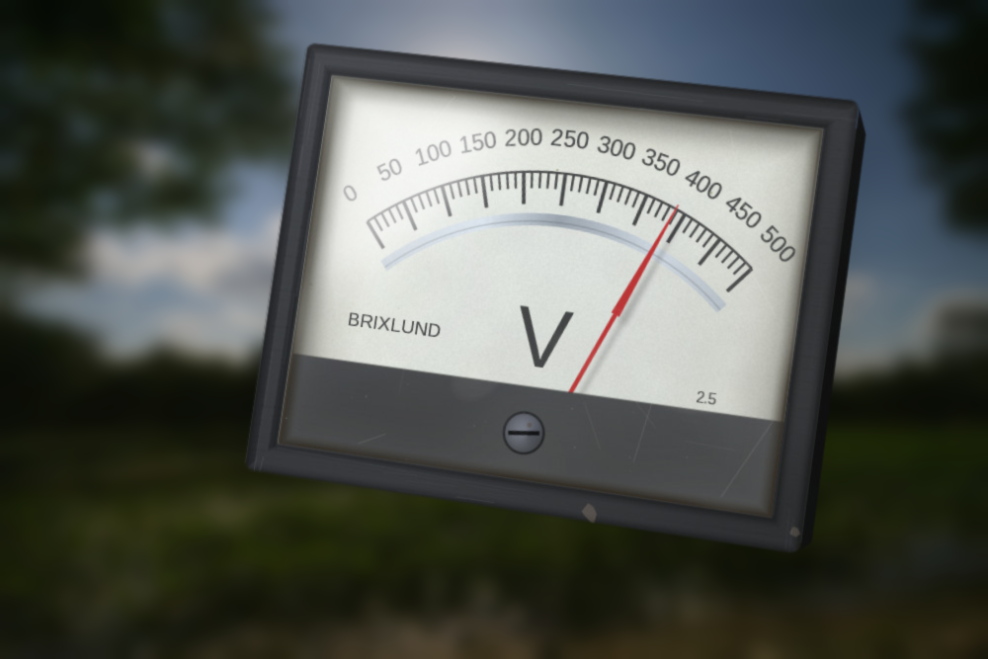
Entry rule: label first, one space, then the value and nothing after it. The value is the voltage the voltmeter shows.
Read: 390 V
